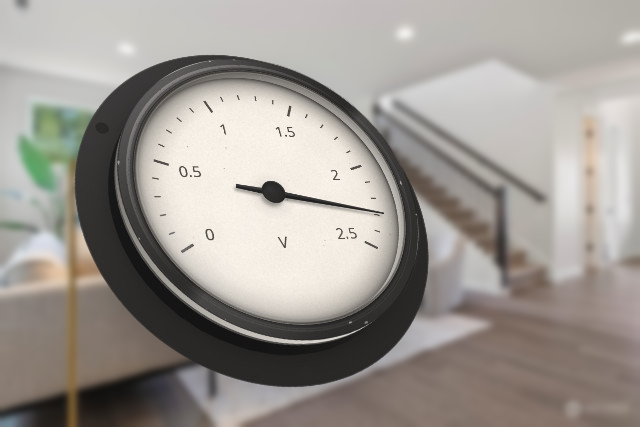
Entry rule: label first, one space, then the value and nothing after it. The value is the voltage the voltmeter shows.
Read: 2.3 V
